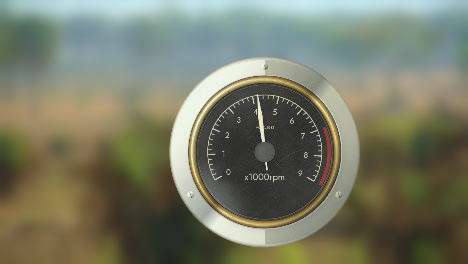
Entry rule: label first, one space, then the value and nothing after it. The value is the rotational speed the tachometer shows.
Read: 4200 rpm
